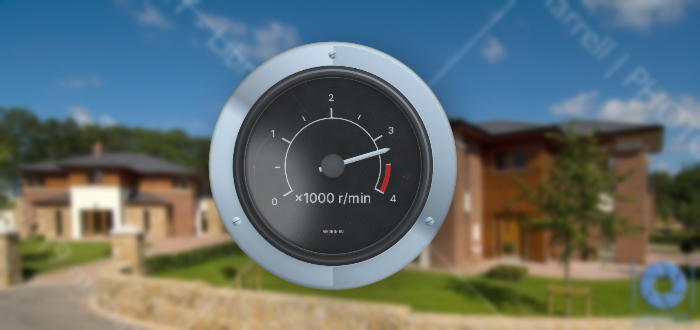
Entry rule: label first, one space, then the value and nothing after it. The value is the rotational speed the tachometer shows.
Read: 3250 rpm
